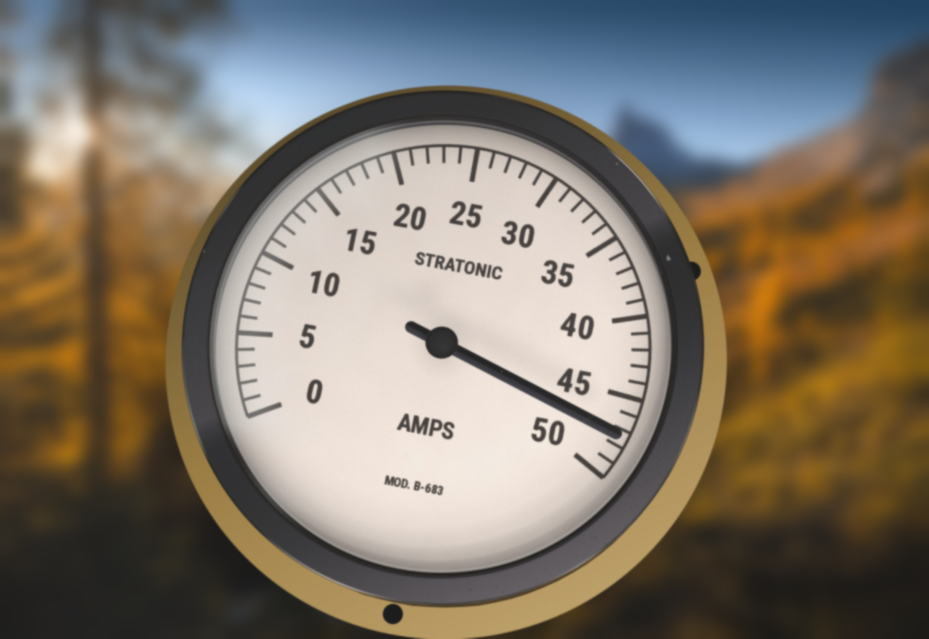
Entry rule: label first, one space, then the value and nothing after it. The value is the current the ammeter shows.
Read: 47.5 A
